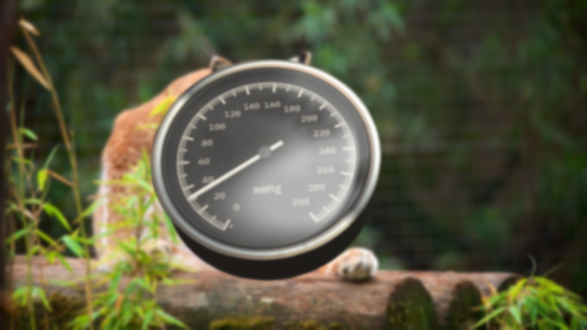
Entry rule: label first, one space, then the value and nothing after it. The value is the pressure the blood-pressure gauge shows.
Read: 30 mmHg
